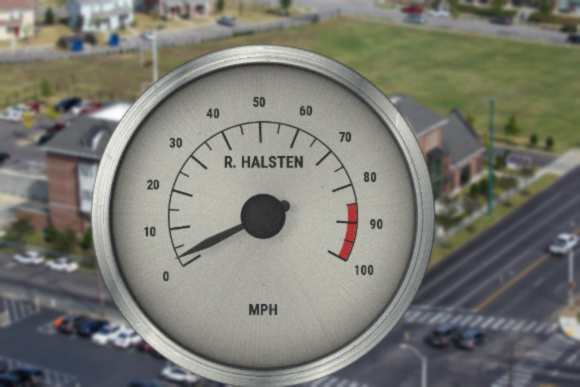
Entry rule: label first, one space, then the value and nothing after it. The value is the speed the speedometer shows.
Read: 2.5 mph
